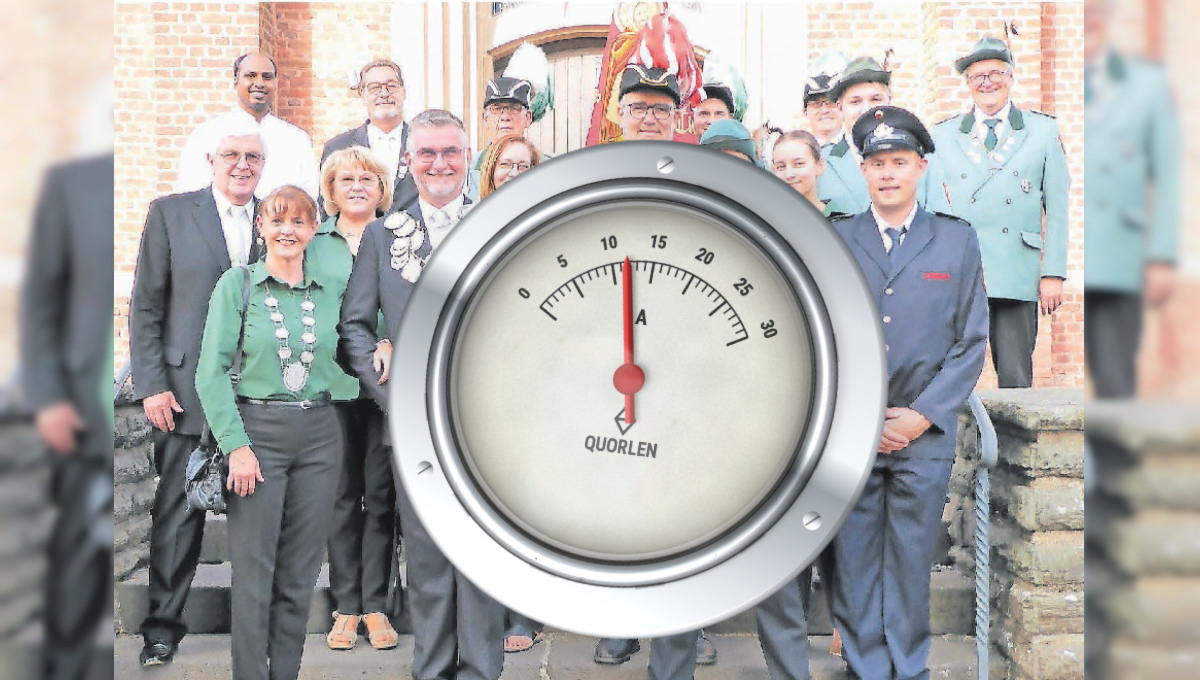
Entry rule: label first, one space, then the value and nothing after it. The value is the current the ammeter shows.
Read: 12 A
